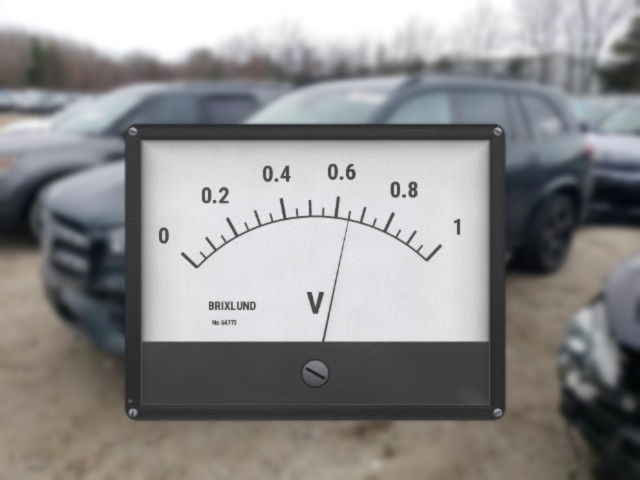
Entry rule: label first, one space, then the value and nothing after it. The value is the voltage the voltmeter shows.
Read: 0.65 V
